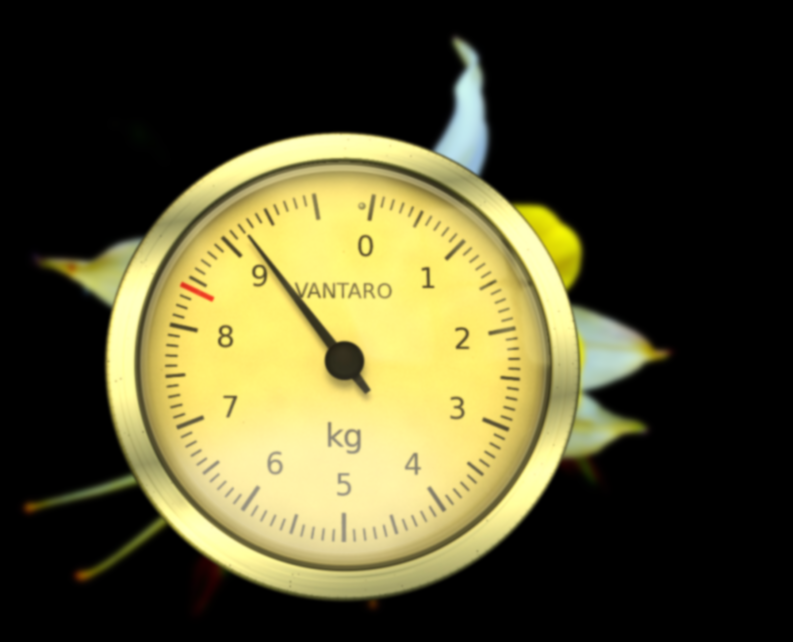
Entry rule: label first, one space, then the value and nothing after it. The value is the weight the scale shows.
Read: 9.2 kg
